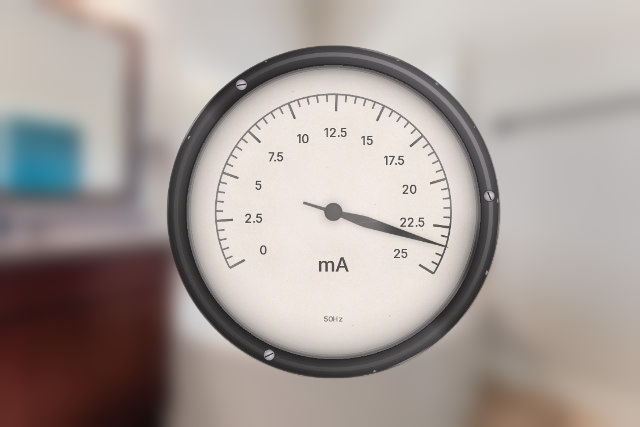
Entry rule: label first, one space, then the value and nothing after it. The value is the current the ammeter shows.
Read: 23.5 mA
